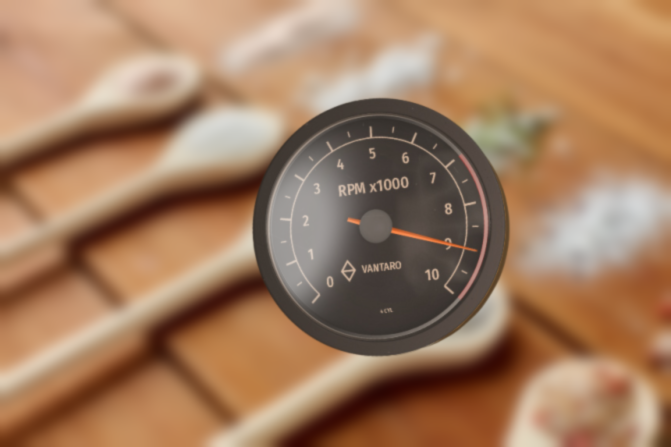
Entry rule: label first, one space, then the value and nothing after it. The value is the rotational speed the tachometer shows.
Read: 9000 rpm
